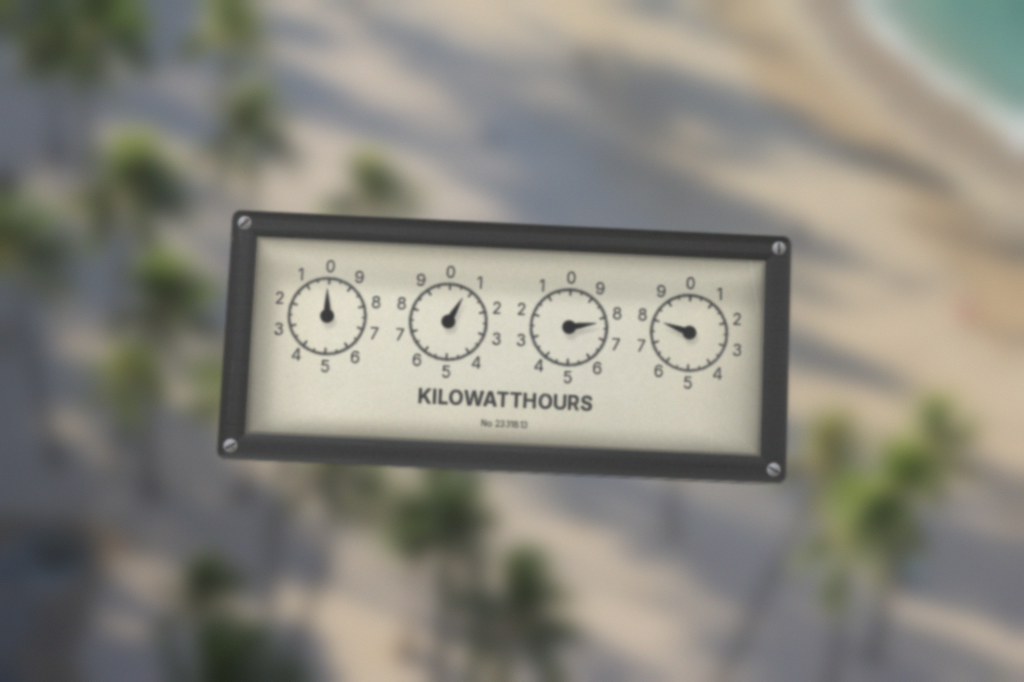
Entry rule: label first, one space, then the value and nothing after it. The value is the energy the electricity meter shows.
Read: 78 kWh
